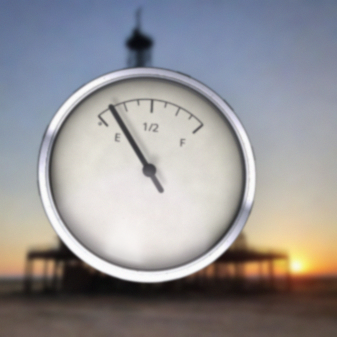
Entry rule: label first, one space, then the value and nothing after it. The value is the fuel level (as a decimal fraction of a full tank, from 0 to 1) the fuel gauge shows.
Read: 0.125
